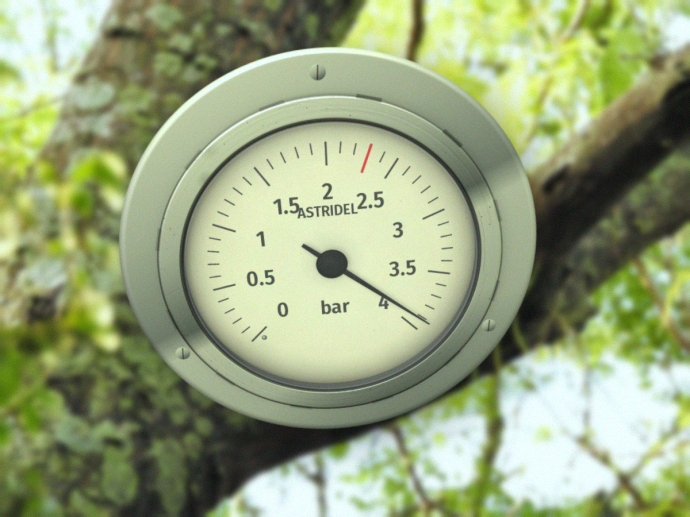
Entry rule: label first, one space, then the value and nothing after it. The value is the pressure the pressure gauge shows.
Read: 3.9 bar
